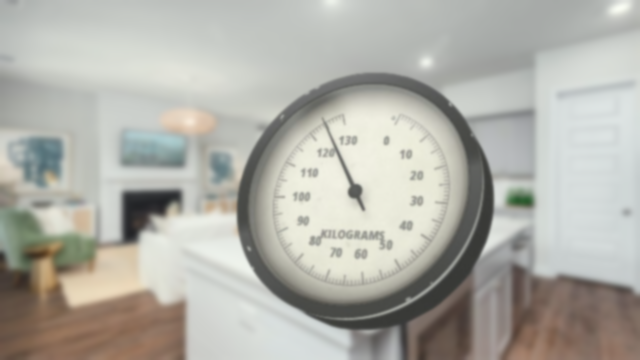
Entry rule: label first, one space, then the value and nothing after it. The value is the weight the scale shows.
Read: 125 kg
